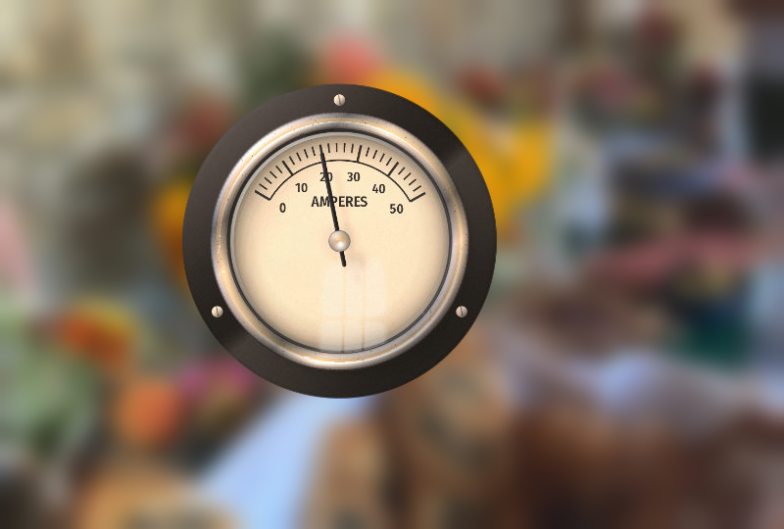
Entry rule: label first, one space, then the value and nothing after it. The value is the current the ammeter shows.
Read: 20 A
